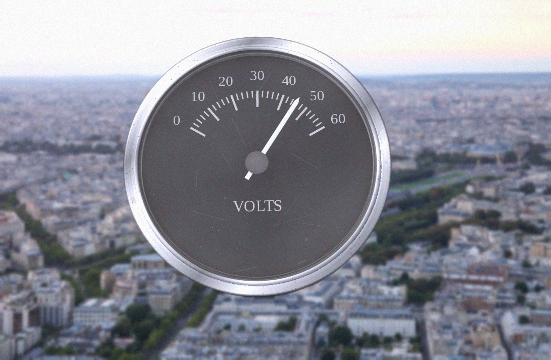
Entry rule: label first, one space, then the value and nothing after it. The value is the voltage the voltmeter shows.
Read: 46 V
